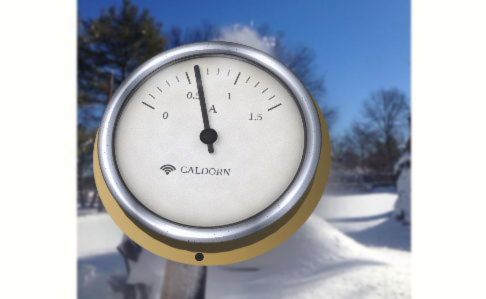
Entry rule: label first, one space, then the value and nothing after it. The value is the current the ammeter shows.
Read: 0.6 A
